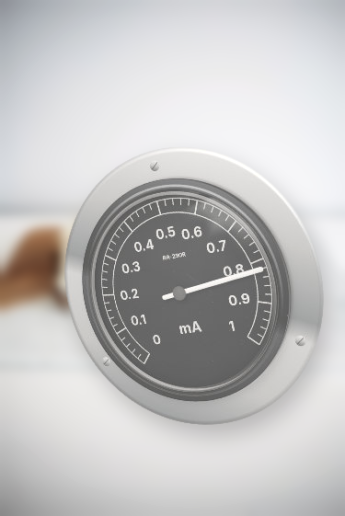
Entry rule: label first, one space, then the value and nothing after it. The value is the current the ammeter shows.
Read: 0.82 mA
